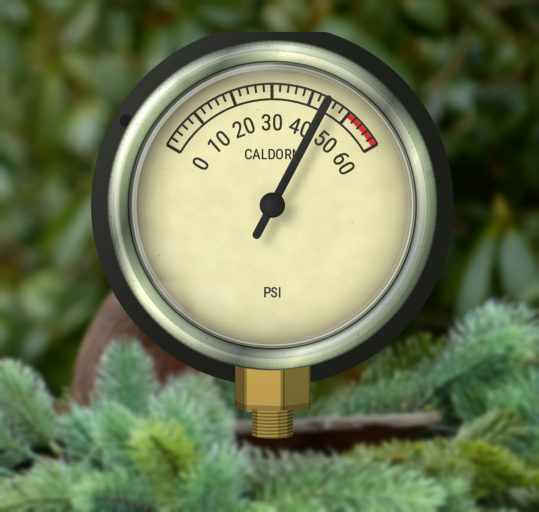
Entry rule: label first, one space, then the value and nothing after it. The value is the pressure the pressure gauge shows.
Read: 44 psi
